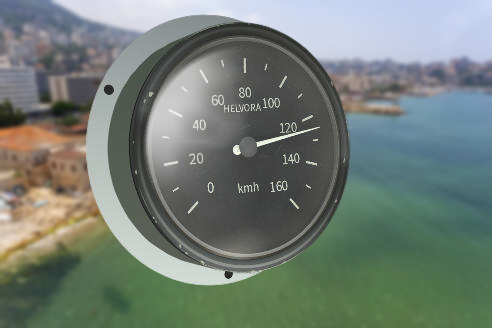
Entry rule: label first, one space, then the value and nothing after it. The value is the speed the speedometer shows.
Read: 125 km/h
